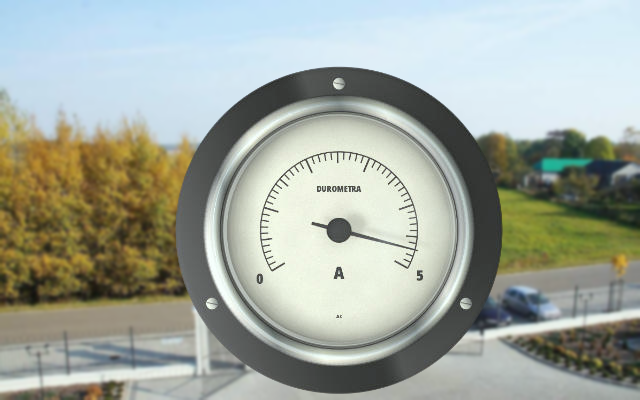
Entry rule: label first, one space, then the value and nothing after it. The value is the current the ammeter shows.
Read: 4.7 A
